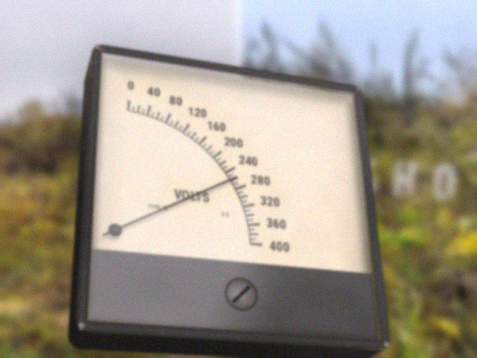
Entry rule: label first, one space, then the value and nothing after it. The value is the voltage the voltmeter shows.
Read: 260 V
